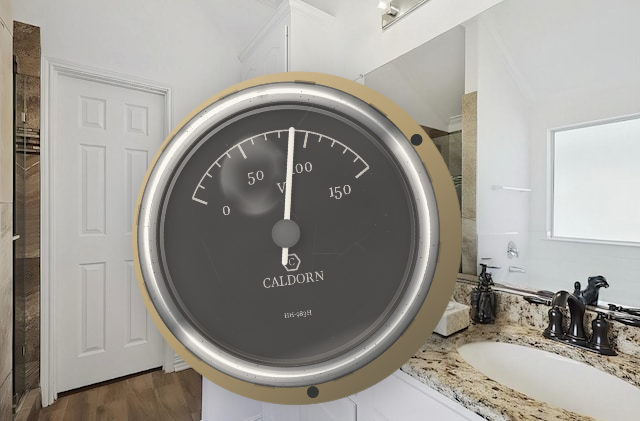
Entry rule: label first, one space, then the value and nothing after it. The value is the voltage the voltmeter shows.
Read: 90 V
